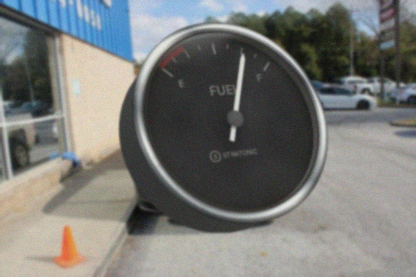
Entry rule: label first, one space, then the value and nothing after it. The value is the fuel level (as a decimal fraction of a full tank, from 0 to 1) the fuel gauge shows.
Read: 0.75
